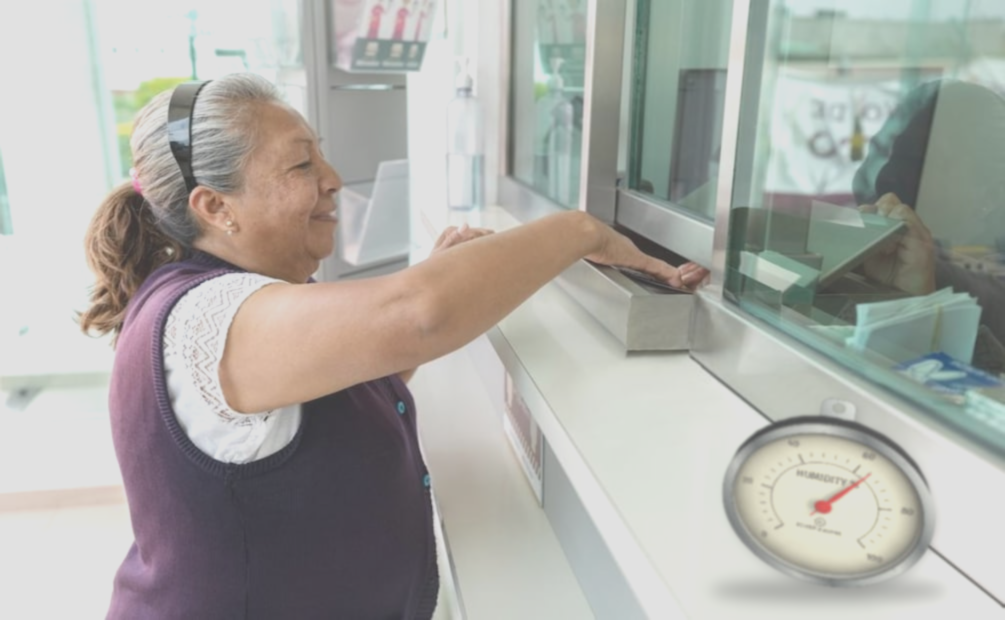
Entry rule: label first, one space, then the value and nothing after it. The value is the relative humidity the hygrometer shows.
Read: 64 %
